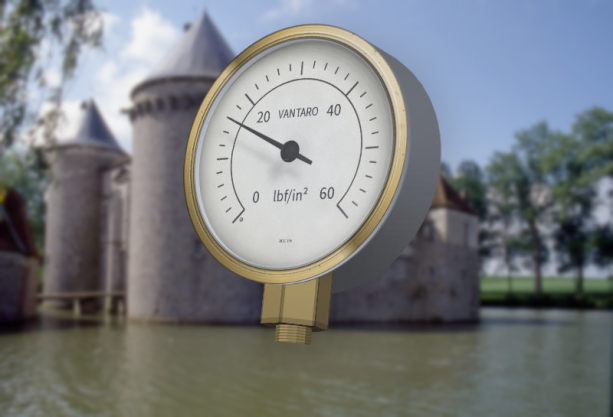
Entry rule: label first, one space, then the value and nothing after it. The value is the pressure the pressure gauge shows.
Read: 16 psi
